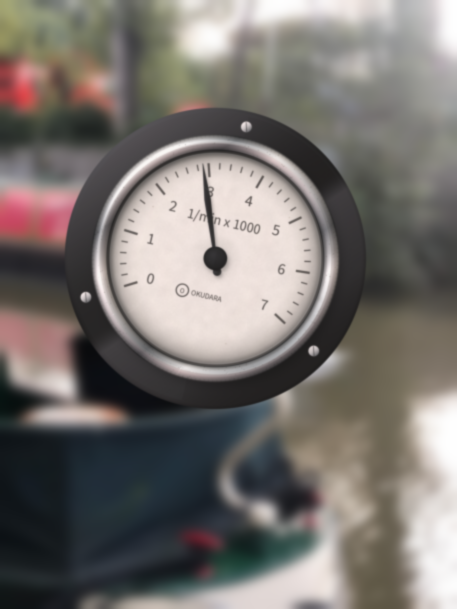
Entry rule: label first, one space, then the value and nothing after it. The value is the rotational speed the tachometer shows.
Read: 2900 rpm
